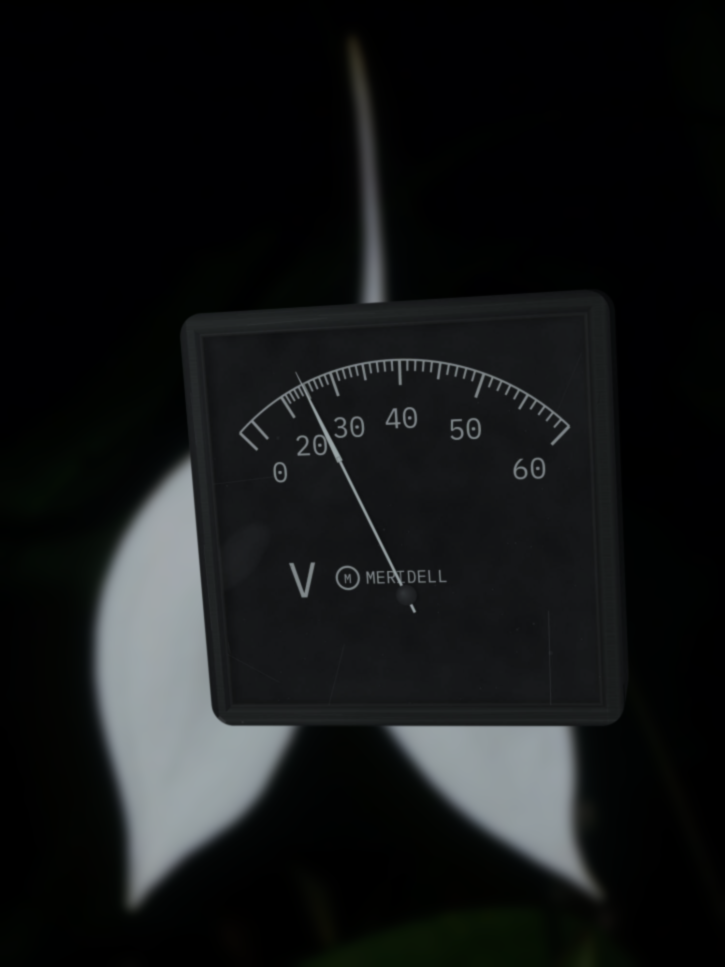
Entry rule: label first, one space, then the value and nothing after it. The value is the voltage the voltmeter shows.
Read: 25 V
